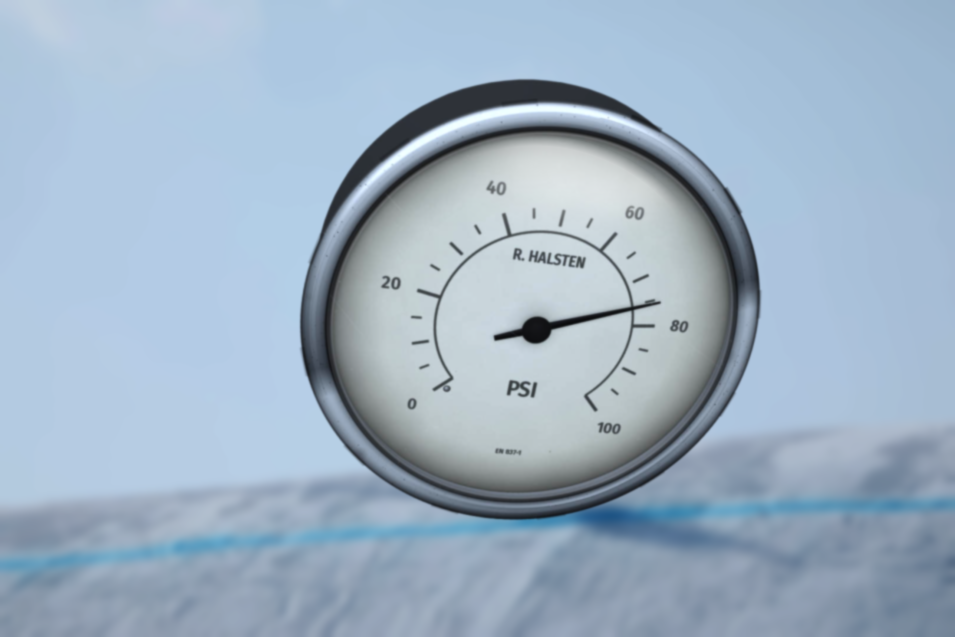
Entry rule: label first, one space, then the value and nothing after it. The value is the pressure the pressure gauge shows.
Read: 75 psi
